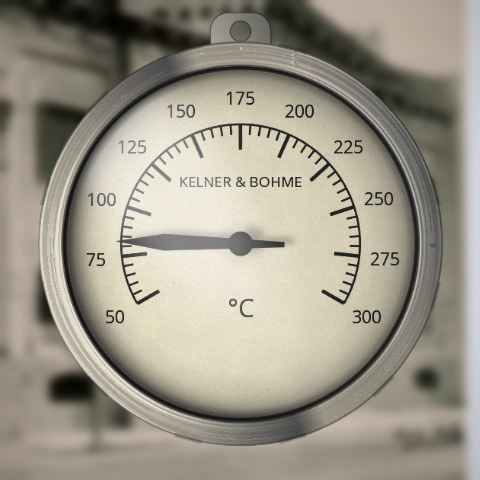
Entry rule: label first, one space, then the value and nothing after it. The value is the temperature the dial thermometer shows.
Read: 82.5 °C
